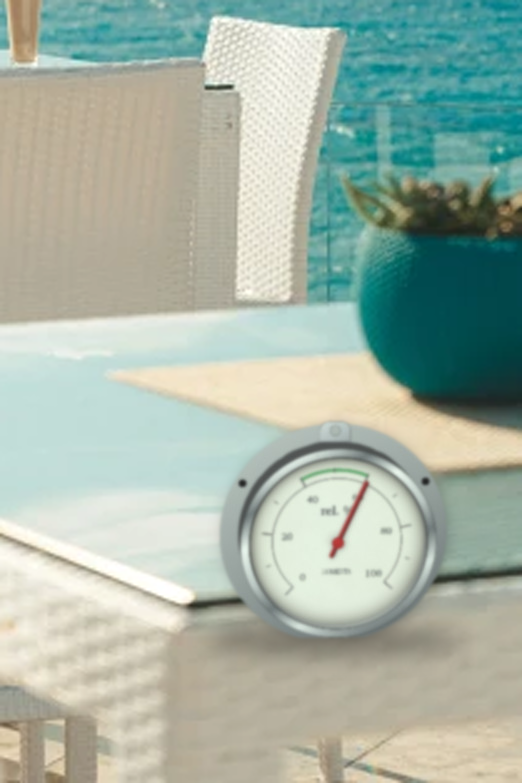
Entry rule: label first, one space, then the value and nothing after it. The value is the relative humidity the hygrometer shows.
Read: 60 %
